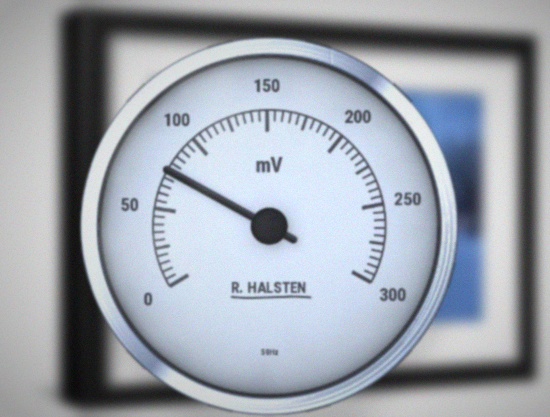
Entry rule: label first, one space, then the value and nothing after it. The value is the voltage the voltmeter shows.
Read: 75 mV
